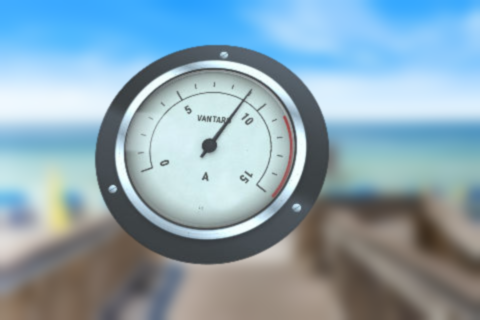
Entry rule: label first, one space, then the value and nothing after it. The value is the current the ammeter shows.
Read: 9 A
